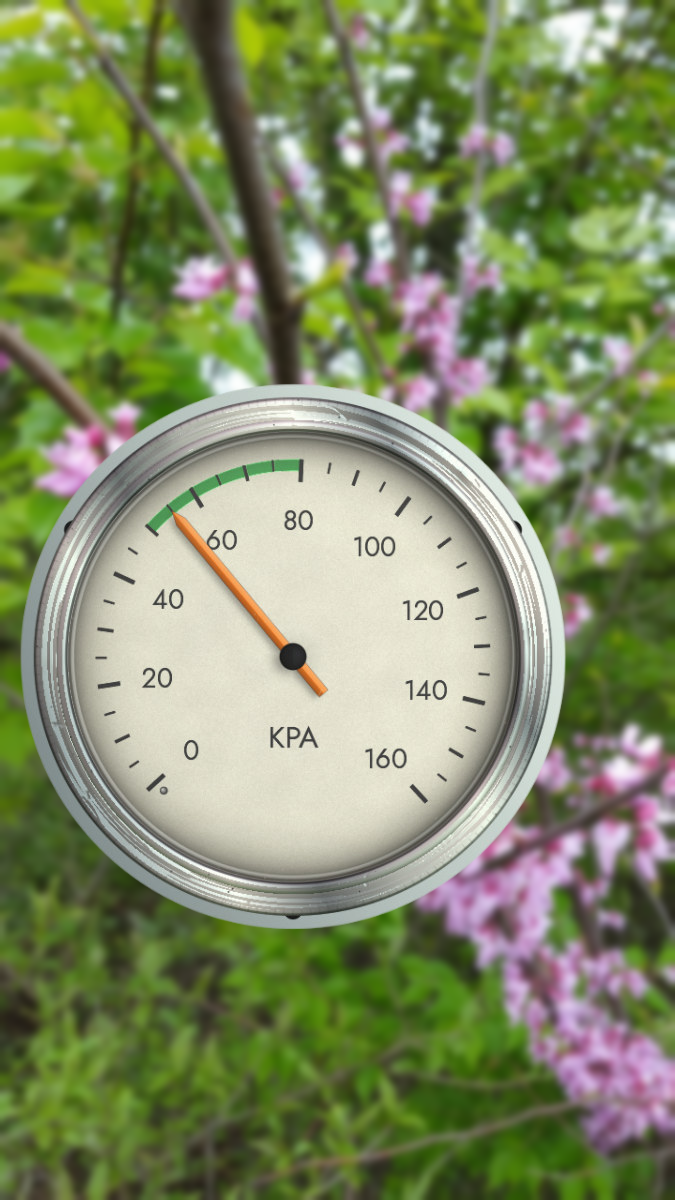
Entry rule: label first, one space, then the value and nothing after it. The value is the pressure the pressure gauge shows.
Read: 55 kPa
